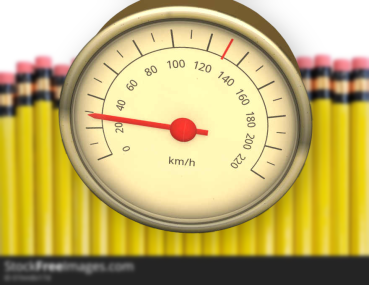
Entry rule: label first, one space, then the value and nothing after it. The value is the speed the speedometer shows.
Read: 30 km/h
